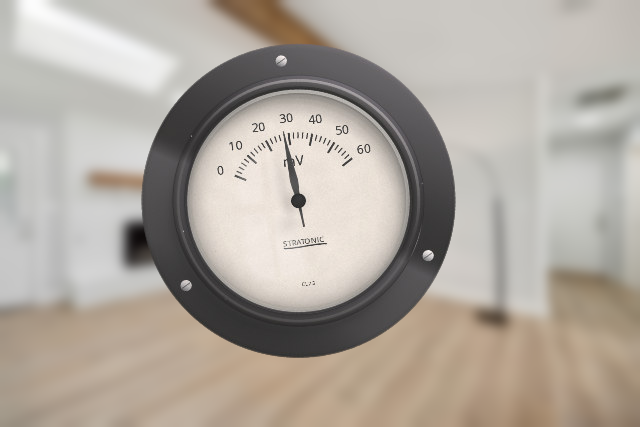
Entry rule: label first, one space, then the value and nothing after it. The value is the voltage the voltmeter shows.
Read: 28 mV
